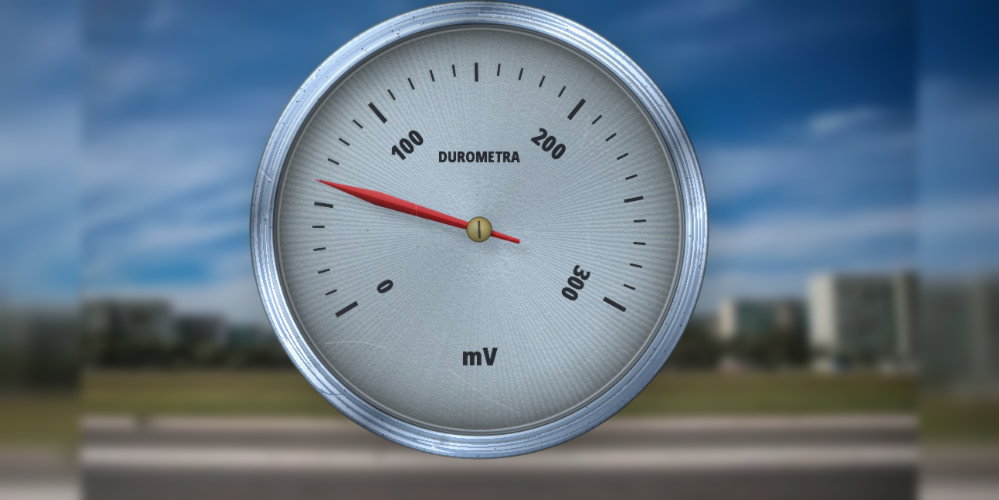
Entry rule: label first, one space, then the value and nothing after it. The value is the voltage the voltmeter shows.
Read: 60 mV
